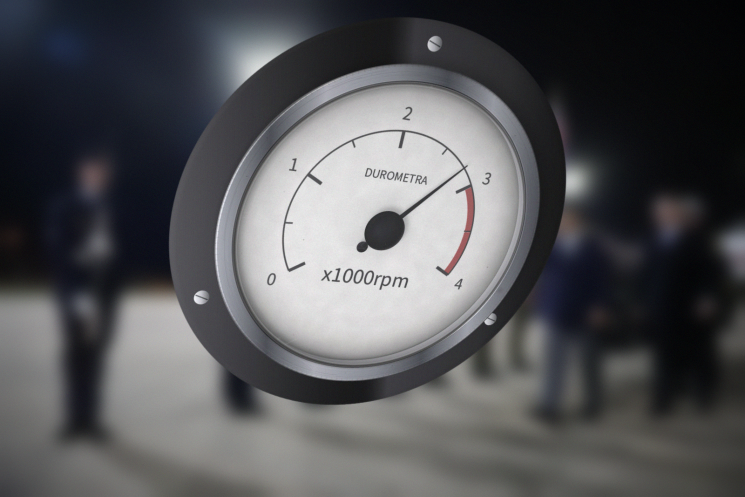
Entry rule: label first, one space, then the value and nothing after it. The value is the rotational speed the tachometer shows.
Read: 2750 rpm
